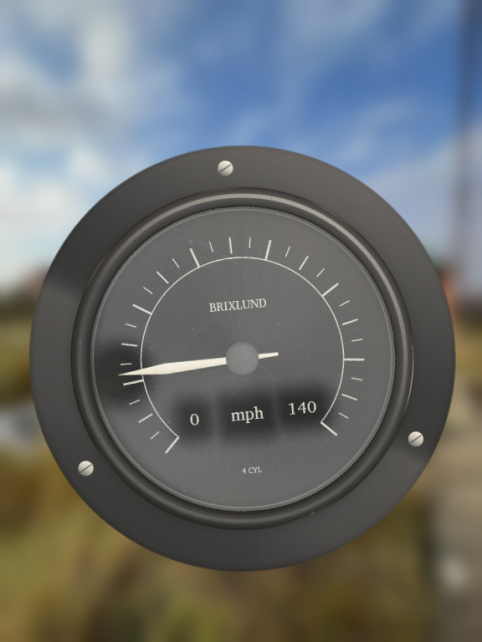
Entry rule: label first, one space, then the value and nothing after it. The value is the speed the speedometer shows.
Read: 22.5 mph
